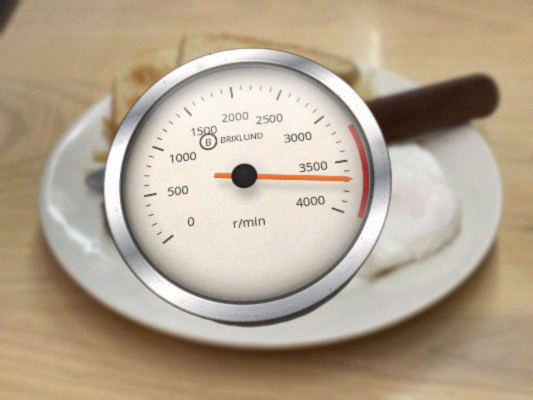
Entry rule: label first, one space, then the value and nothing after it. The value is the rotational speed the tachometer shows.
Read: 3700 rpm
